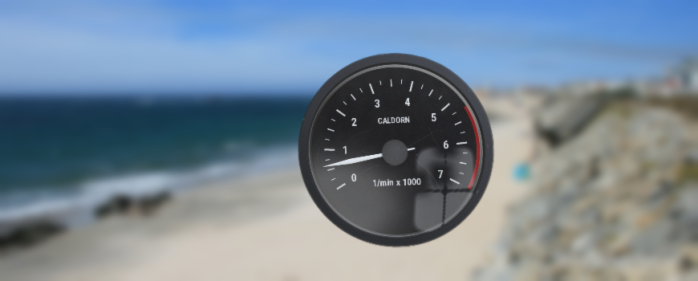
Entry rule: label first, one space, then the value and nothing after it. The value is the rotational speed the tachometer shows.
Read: 625 rpm
